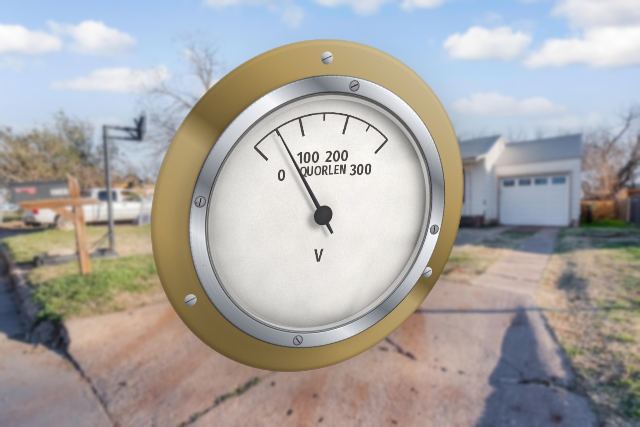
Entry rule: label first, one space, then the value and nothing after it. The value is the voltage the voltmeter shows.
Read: 50 V
